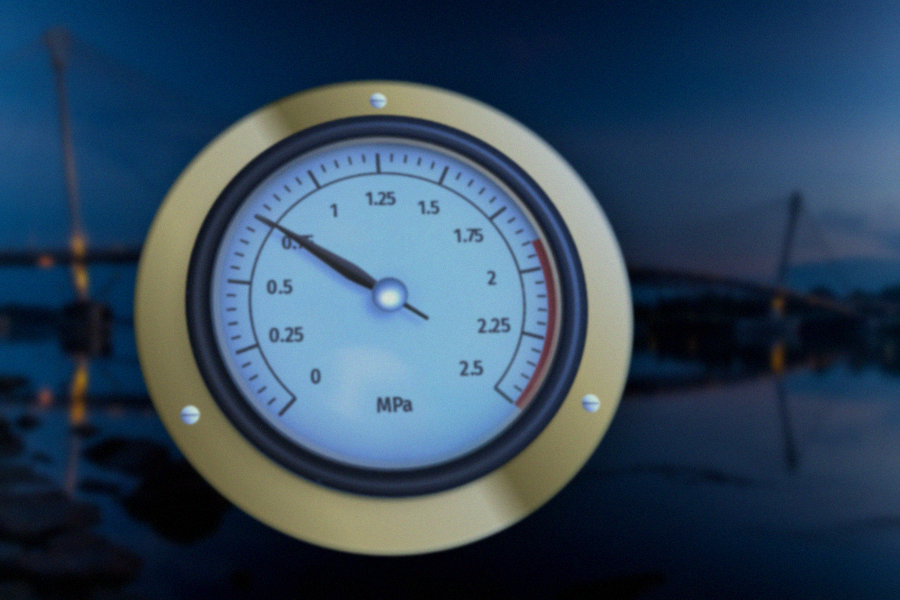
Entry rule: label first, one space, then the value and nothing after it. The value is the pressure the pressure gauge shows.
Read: 0.75 MPa
